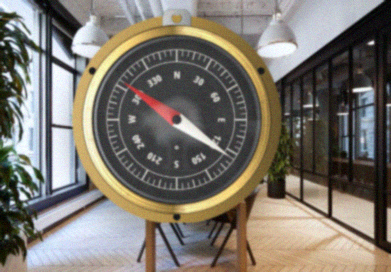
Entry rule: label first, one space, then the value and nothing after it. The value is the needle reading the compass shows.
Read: 305 °
